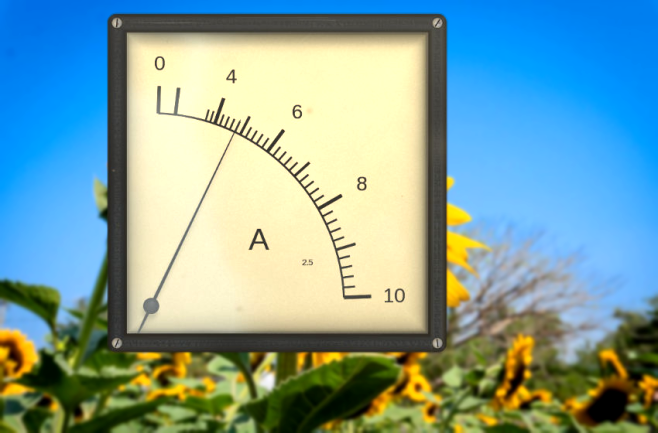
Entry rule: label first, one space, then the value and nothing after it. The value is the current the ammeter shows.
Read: 4.8 A
